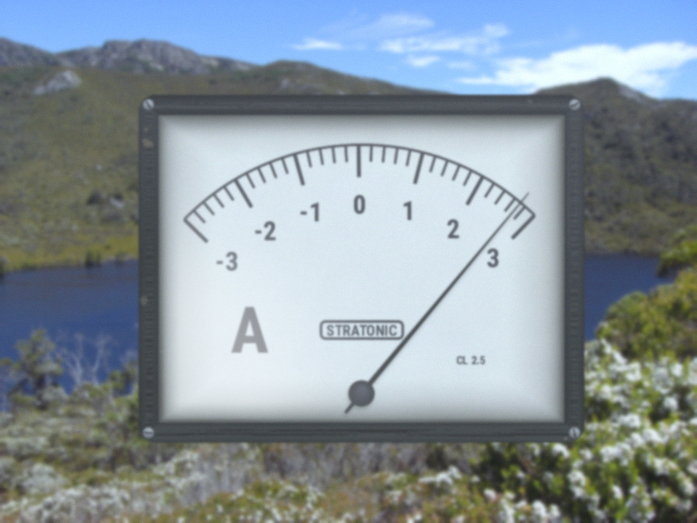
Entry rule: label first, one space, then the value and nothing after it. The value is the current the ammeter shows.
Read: 2.7 A
